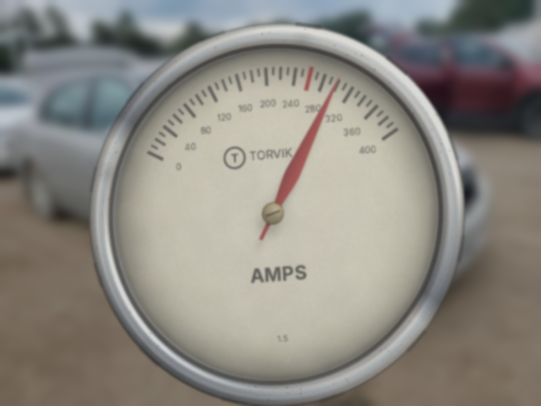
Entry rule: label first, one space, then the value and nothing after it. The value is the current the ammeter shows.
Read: 300 A
